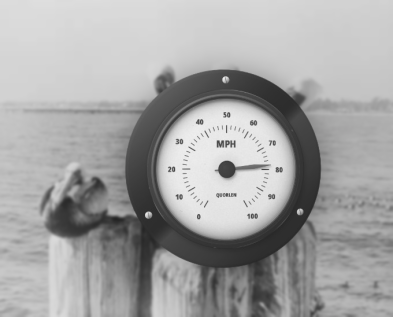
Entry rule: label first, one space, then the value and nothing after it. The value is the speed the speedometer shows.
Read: 78 mph
